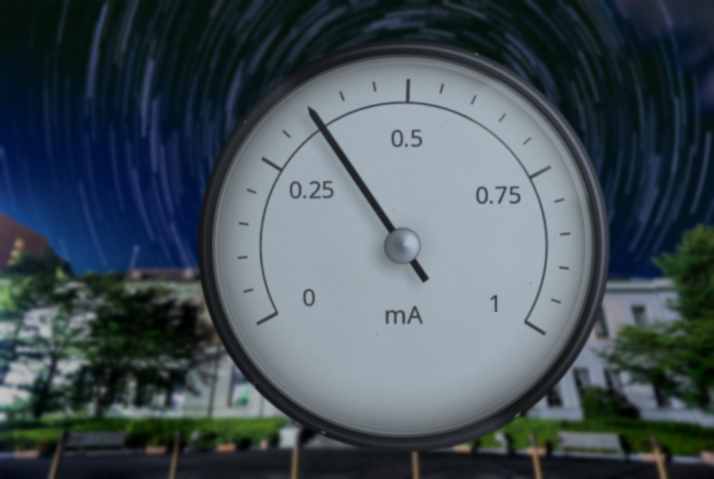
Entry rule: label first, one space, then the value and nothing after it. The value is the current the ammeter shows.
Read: 0.35 mA
